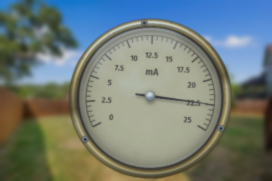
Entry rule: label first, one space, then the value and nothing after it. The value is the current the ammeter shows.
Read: 22.5 mA
